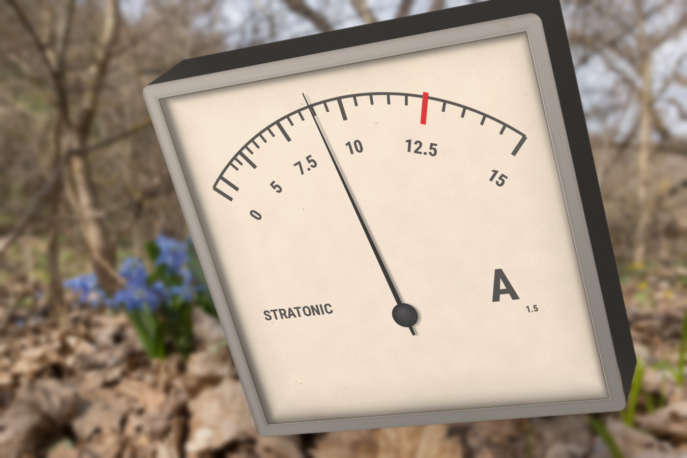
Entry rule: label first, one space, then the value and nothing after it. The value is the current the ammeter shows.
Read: 9 A
